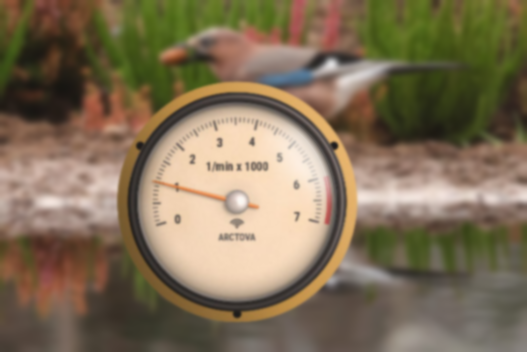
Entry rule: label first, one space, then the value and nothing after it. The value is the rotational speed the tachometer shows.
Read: 1000 rpm
